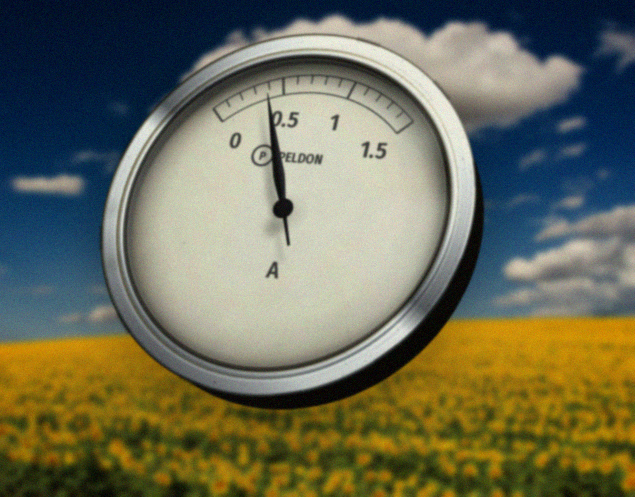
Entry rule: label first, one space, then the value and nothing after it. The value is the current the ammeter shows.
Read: 0.4 A
